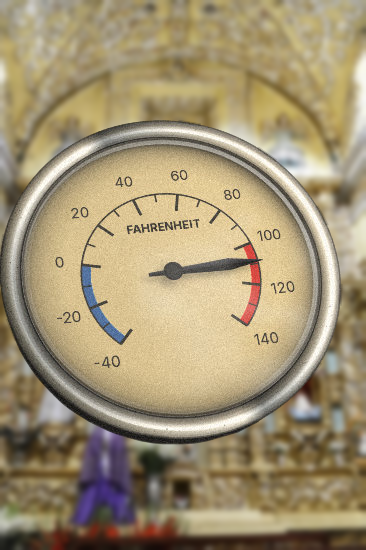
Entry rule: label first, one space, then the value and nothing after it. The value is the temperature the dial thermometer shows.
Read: 110 °F
